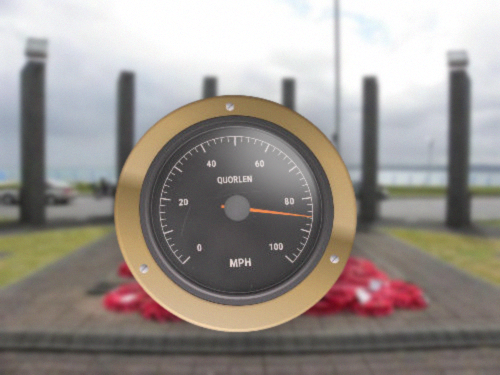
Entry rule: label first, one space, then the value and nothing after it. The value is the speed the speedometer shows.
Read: 86 mph
